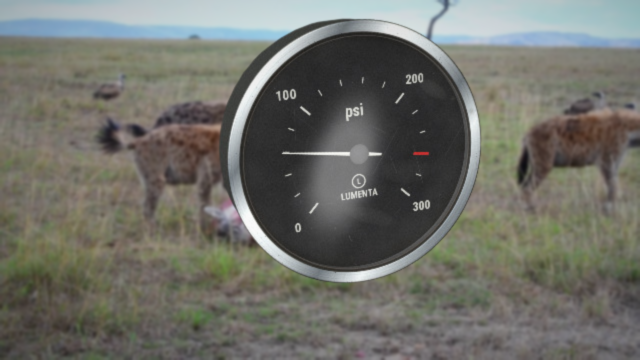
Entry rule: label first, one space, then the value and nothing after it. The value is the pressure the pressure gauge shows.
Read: 60 psi
